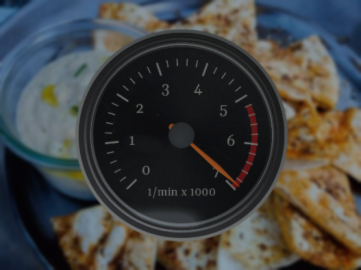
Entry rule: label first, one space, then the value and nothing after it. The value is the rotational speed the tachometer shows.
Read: 6900 rpm
